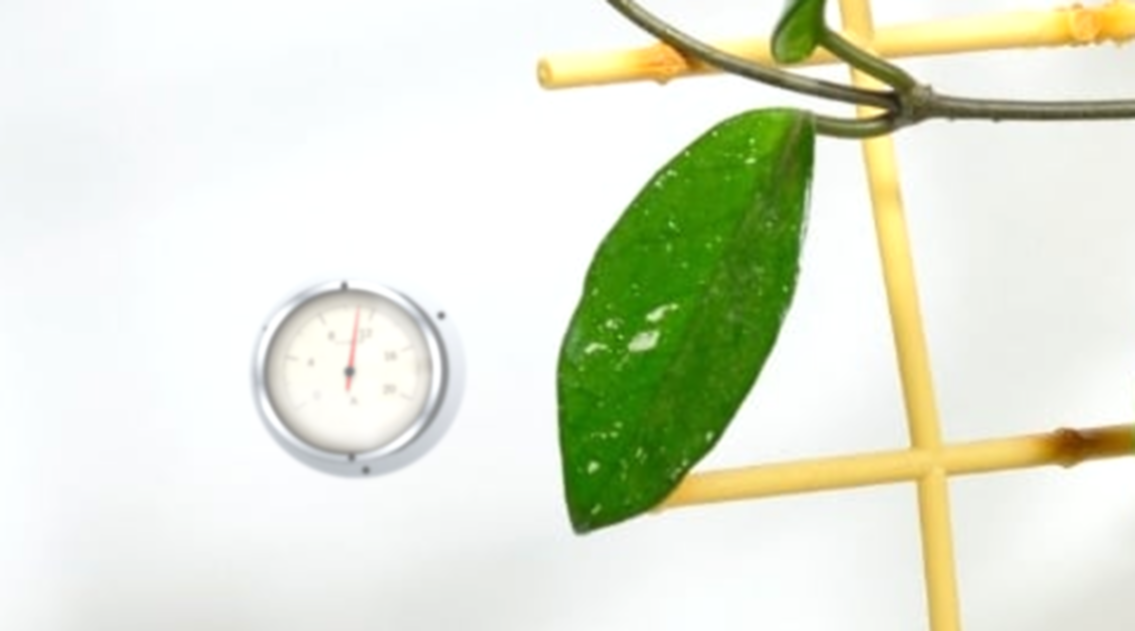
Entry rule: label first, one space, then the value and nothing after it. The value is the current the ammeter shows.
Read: 11 A
